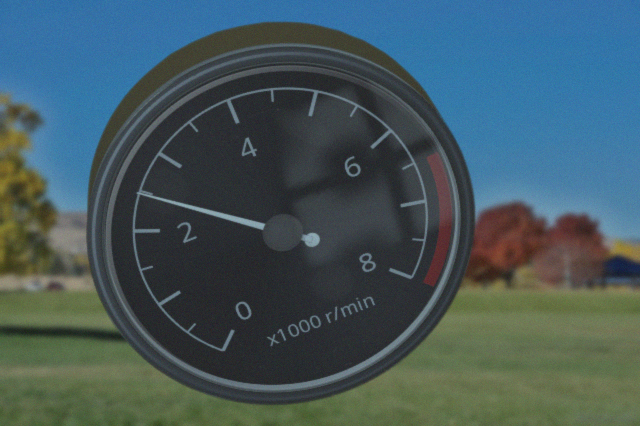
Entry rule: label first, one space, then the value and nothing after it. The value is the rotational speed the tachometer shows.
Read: 2500 rpm
